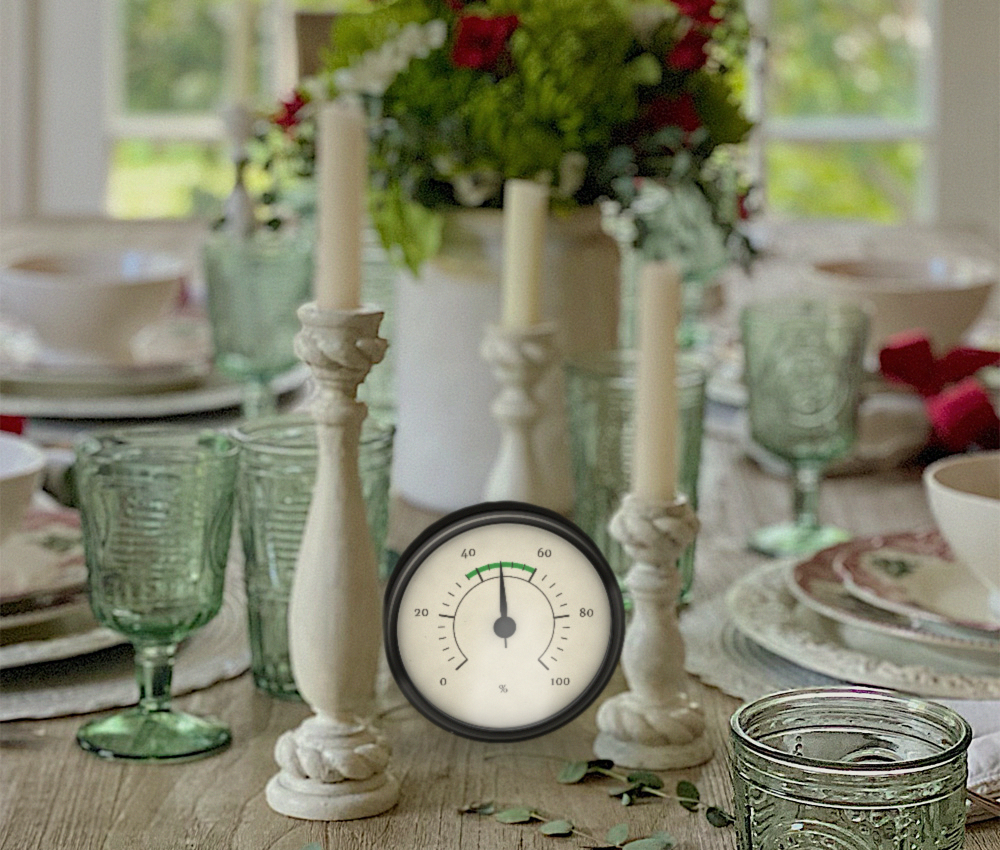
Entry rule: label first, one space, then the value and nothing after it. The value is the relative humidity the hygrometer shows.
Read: 48 %
